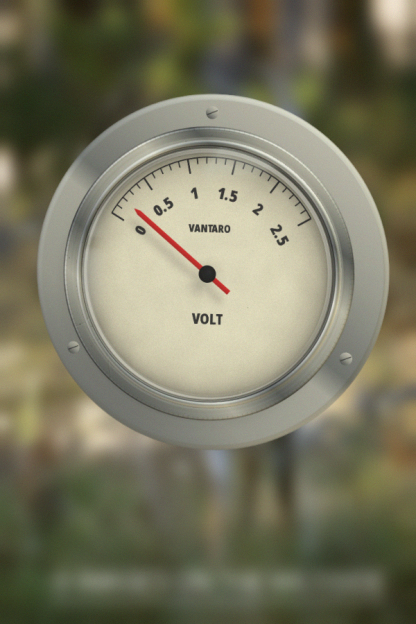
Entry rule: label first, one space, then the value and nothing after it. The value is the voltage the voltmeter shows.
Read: 0.2 V
